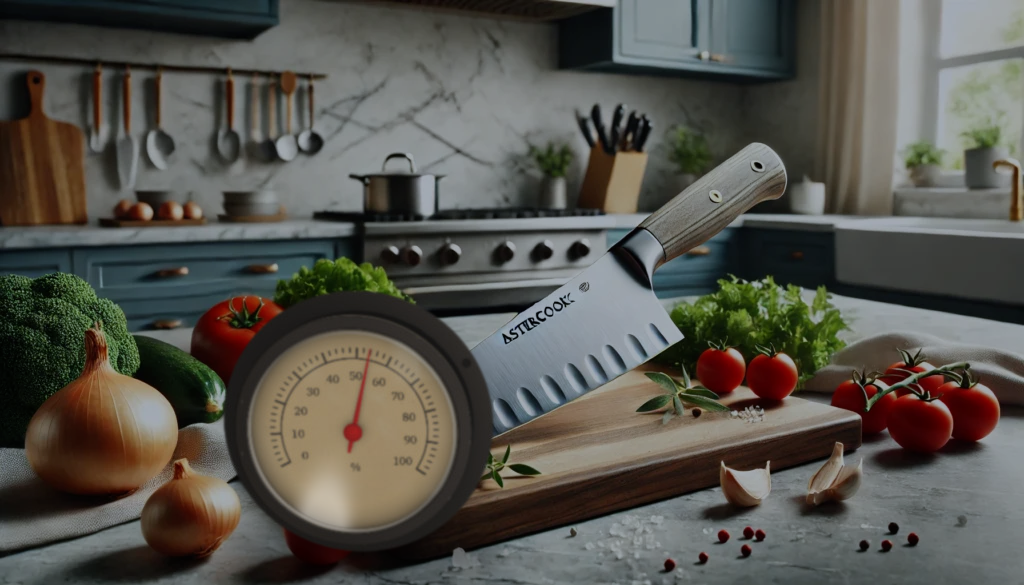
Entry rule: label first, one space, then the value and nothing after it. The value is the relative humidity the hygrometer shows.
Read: 54 %
